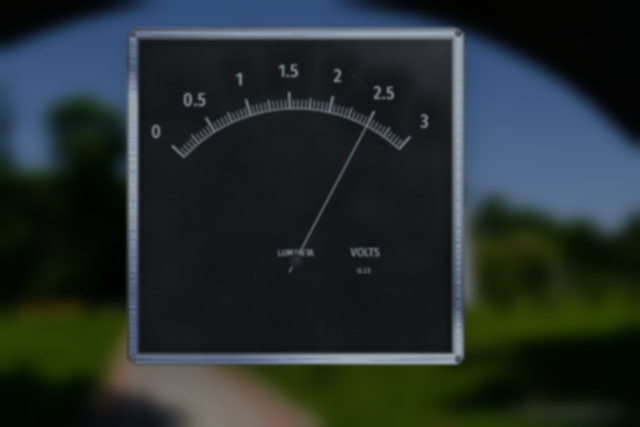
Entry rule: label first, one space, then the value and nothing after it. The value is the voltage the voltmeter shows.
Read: 2.5 V
